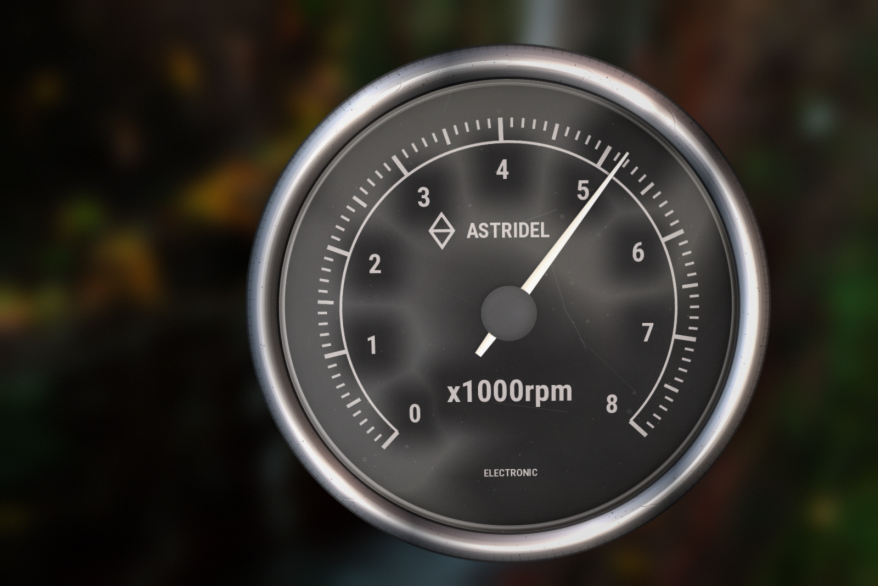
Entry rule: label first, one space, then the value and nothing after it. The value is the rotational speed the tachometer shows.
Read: 5150 rpm
